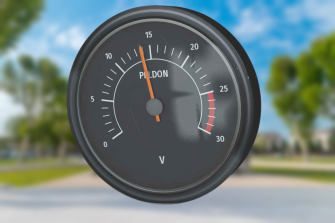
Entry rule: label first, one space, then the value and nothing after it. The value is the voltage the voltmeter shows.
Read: 14 V
